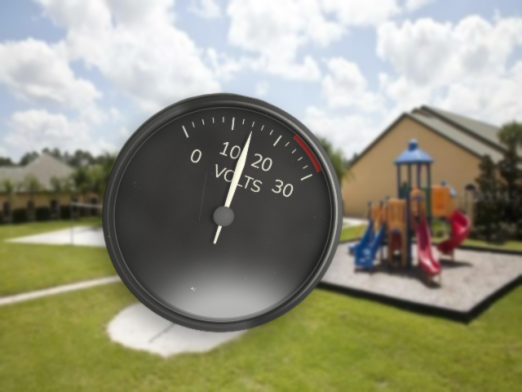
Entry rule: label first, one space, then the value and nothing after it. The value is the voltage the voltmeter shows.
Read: 14 V
